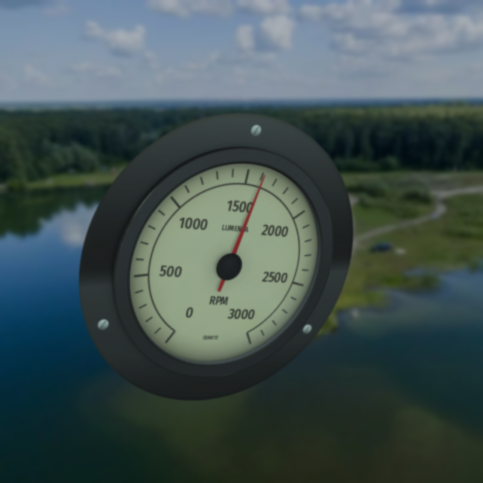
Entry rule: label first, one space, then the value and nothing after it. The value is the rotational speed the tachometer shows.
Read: 1600 rpm
